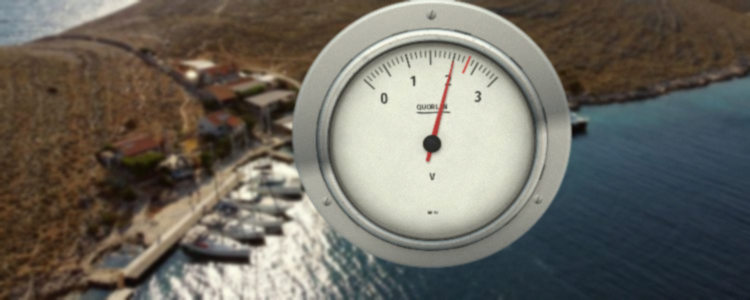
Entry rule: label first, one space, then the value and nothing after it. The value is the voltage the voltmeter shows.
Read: 2 V
